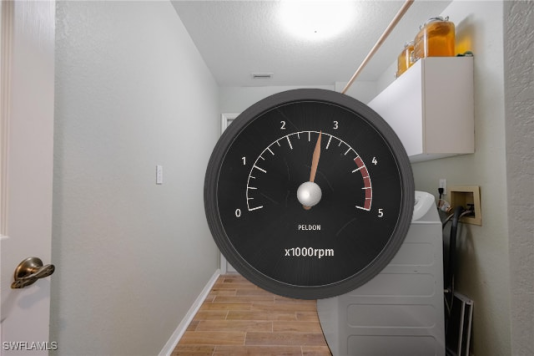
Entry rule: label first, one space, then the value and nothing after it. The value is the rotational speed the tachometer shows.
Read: 2750 rpm
